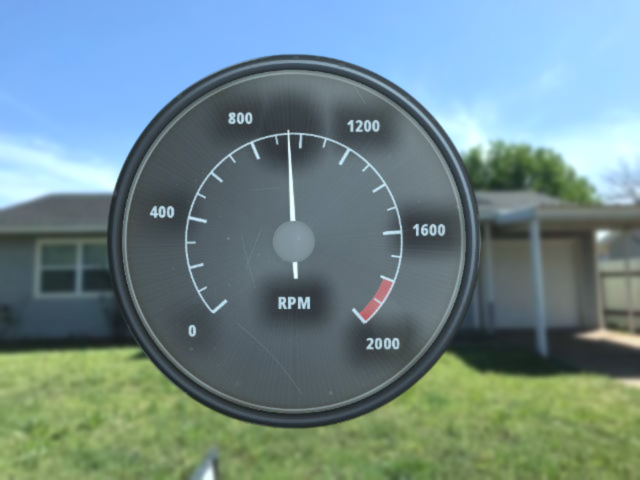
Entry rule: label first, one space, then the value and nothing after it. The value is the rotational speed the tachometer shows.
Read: 950 rpm
